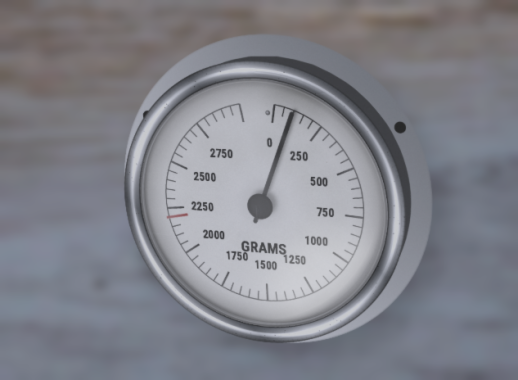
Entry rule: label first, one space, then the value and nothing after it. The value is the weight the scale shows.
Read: 100 g
